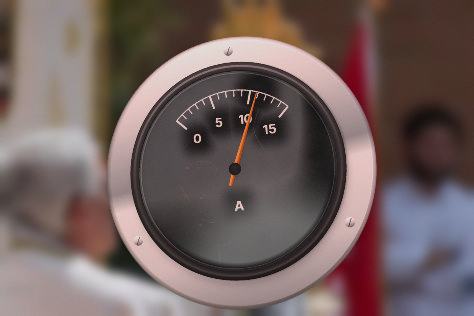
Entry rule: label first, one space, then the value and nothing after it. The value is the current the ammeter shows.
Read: 11 A
